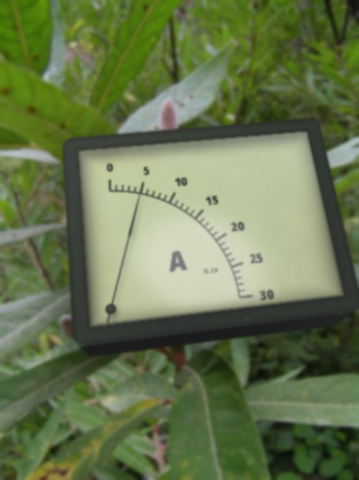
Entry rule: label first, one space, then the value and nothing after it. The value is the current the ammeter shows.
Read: 5 A
